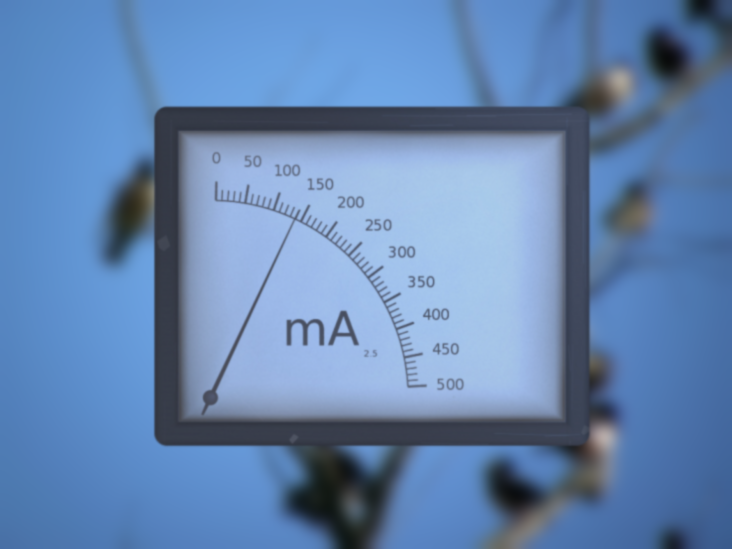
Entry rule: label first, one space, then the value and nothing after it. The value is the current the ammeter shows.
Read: 140 mA
